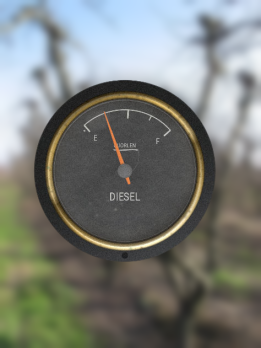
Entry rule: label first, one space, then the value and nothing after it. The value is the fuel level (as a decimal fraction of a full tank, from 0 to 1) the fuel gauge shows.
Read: 0.25
